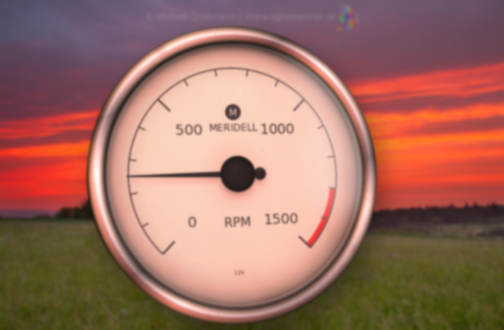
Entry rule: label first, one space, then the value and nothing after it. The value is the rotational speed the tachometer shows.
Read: 250 rpm
